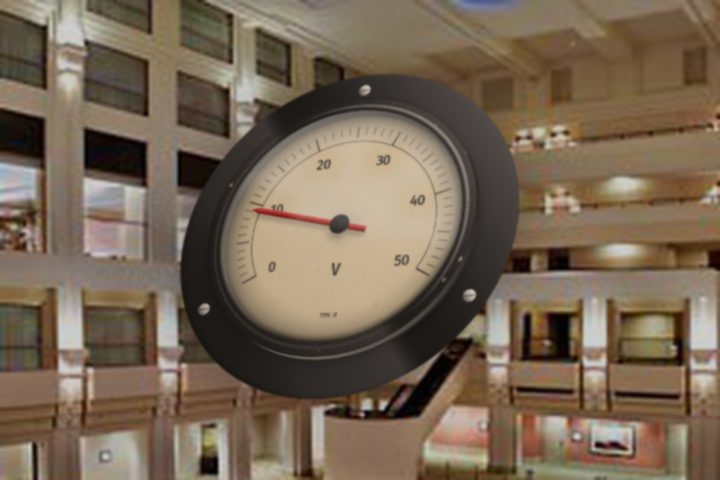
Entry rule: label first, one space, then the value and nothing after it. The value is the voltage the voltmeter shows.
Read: 9 V
